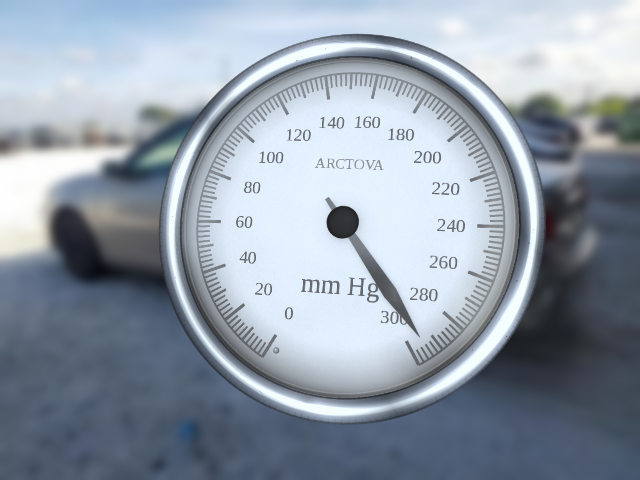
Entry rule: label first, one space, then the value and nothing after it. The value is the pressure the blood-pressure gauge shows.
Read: 294 mmHg
